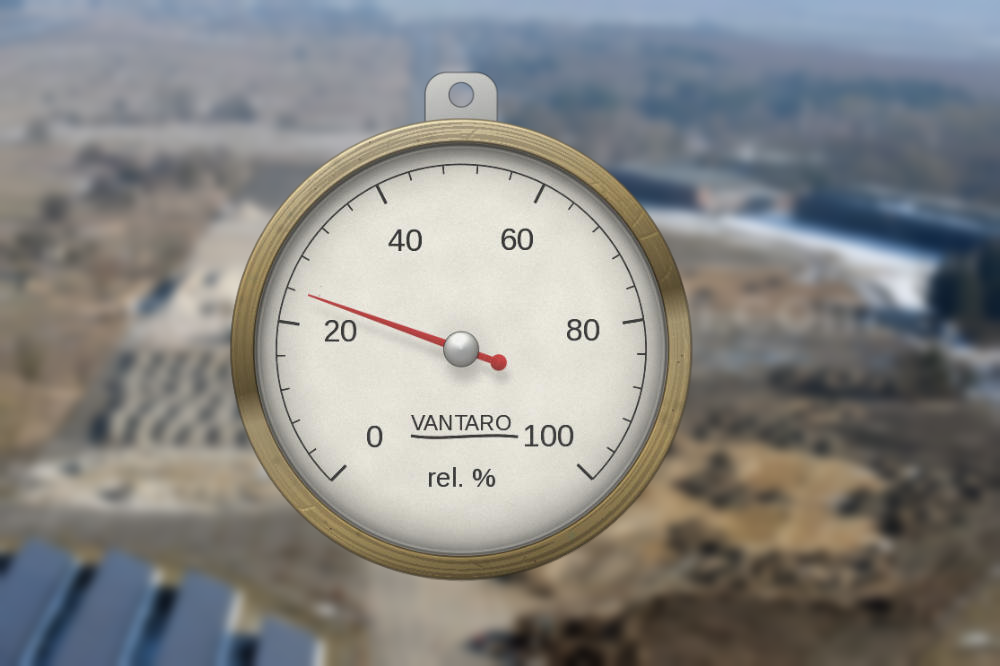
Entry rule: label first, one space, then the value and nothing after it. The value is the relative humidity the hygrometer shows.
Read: 24 %
